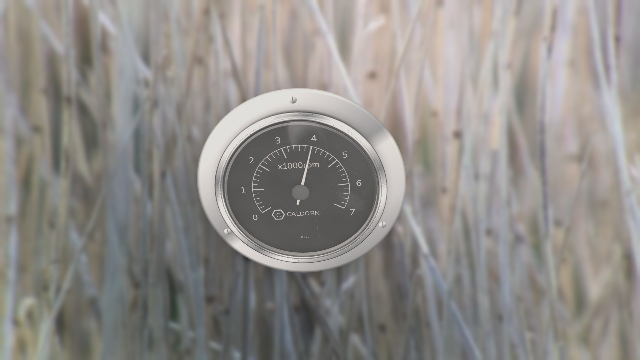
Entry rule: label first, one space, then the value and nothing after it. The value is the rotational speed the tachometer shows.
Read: 4000 rpm
